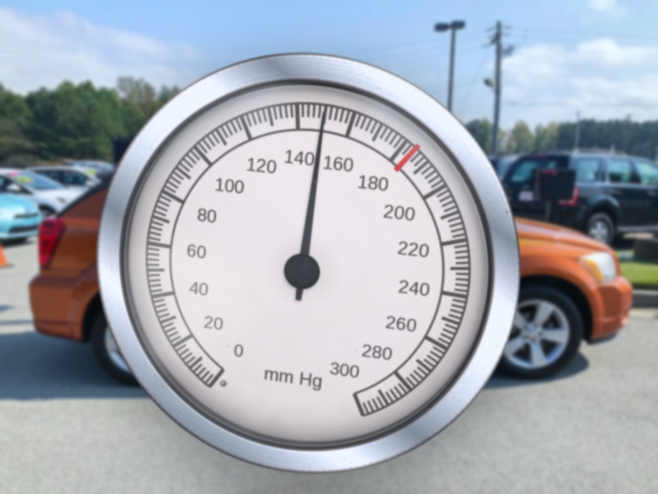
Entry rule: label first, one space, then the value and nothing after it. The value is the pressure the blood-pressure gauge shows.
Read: 150 mmHg
